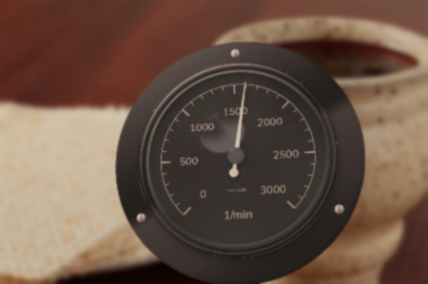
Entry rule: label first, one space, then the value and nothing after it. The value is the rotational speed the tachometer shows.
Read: 1600 rpm
